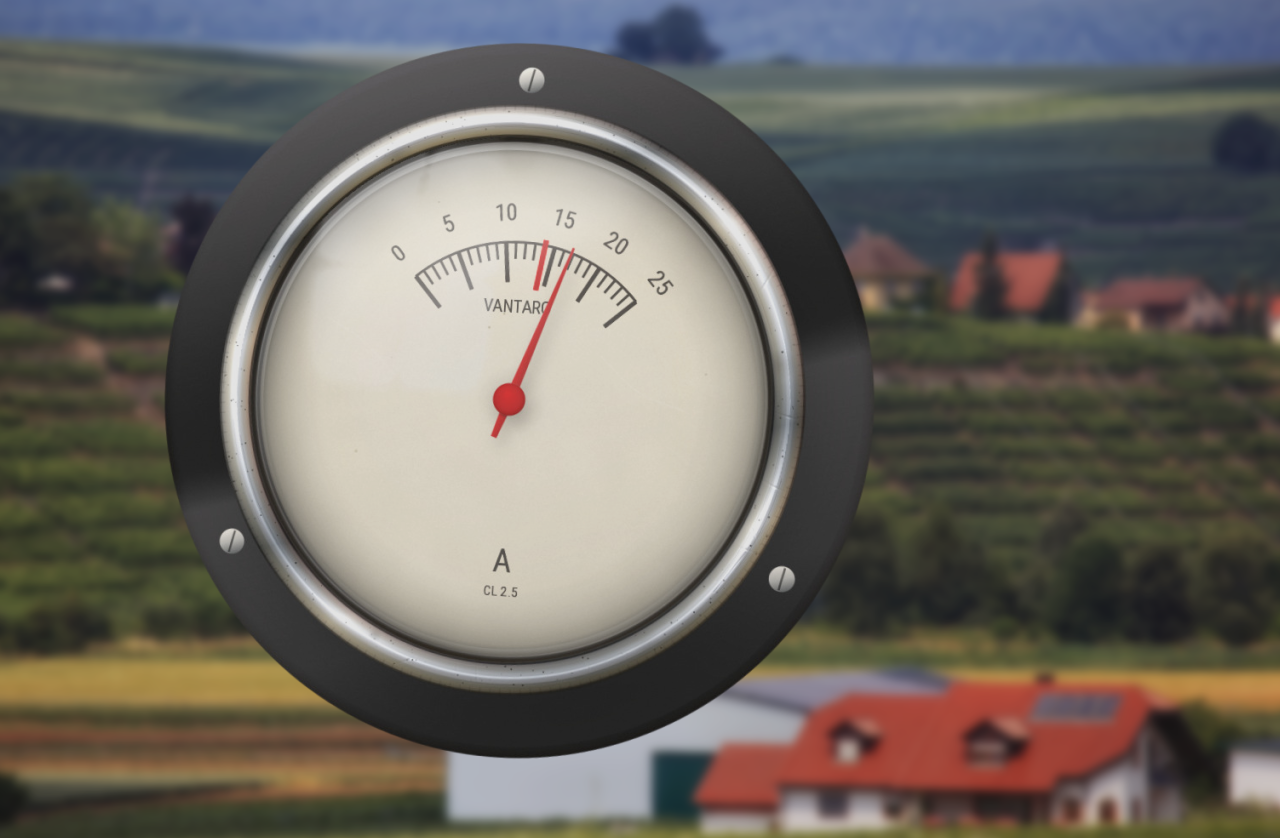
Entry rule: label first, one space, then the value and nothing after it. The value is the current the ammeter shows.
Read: 17 A
